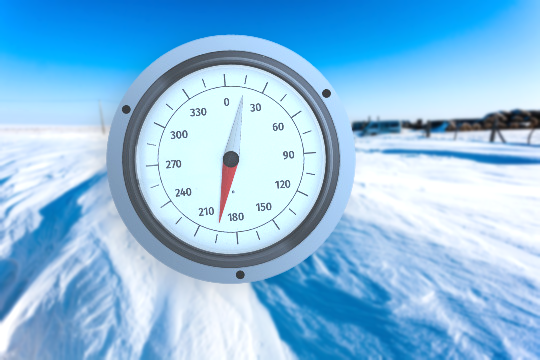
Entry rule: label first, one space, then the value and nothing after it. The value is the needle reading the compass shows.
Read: 195 °
